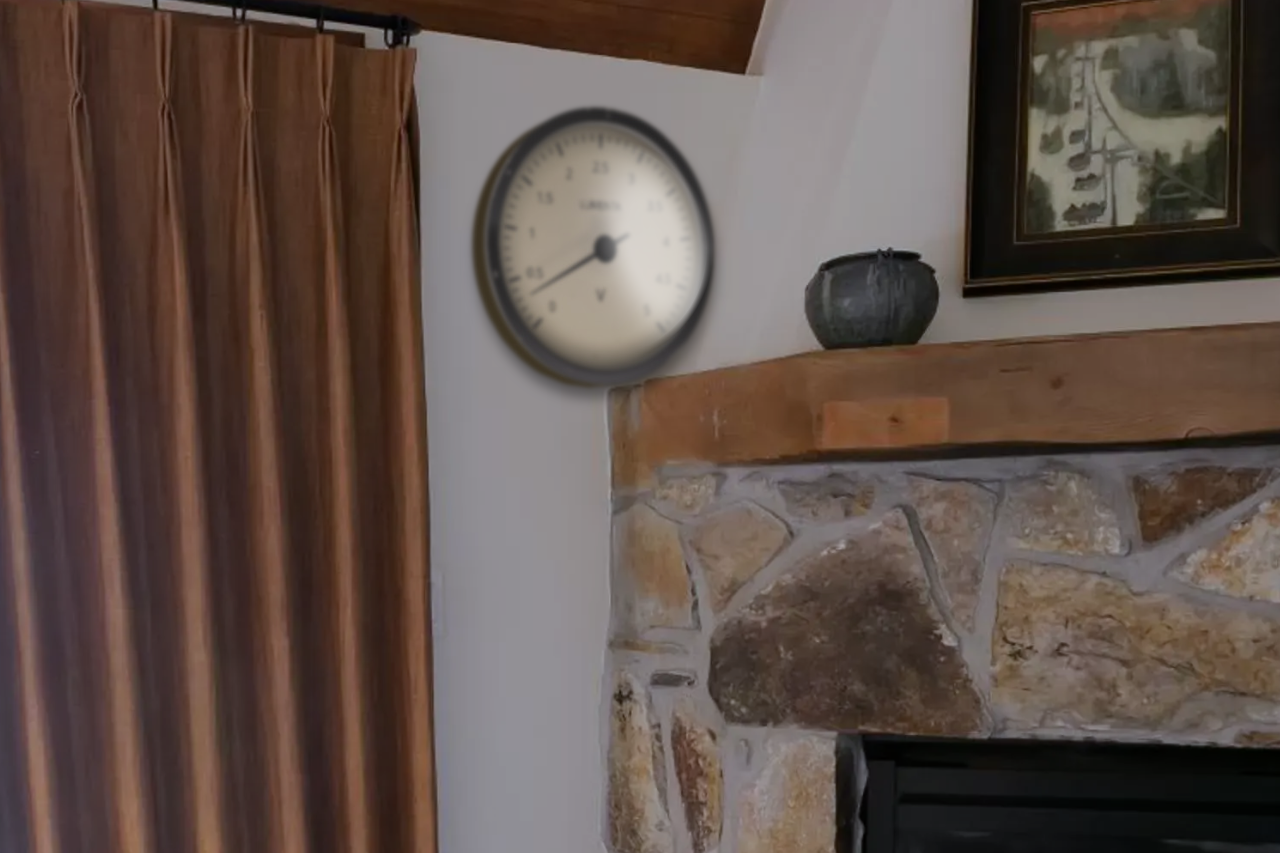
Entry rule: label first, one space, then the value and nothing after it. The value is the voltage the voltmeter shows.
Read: 0.3 V
